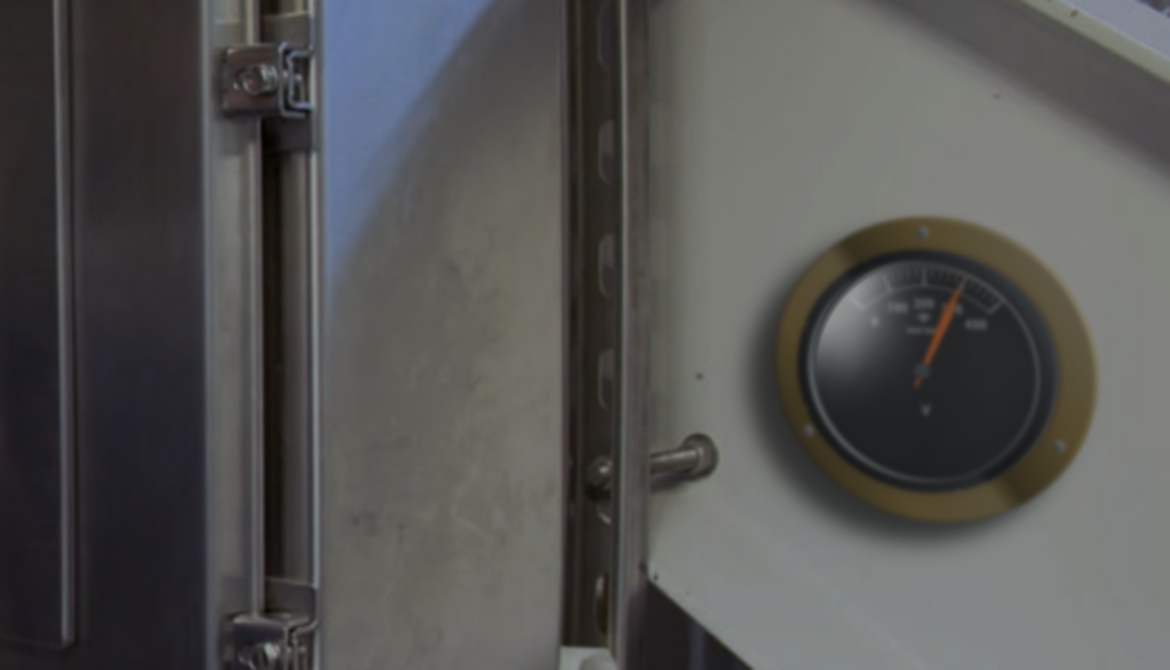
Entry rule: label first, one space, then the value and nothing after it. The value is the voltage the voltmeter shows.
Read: 300 V
